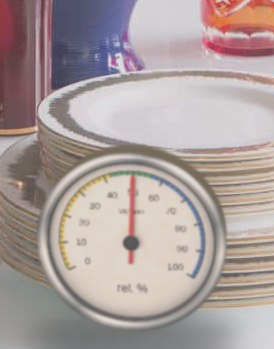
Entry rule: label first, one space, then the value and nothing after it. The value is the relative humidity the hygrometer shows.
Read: 50 %
